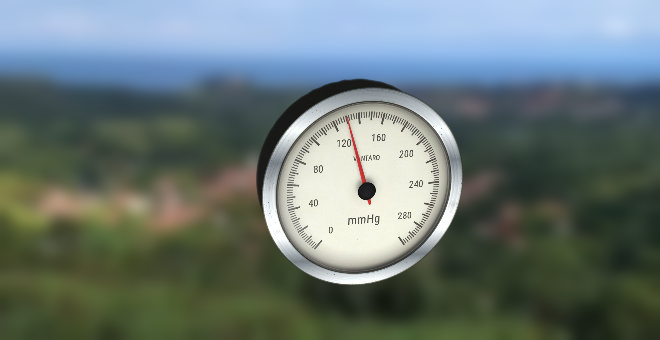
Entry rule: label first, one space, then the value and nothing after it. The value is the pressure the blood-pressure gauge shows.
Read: 130 mmHg
